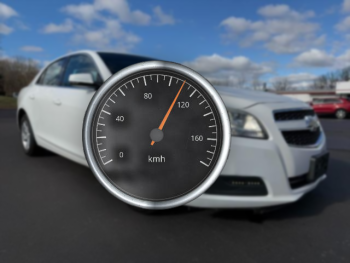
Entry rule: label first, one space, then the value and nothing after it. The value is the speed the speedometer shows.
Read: 110 km/h
